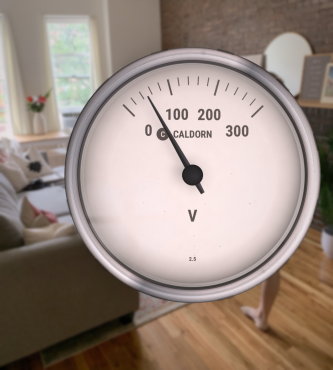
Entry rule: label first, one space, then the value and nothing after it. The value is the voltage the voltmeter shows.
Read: 50 V
